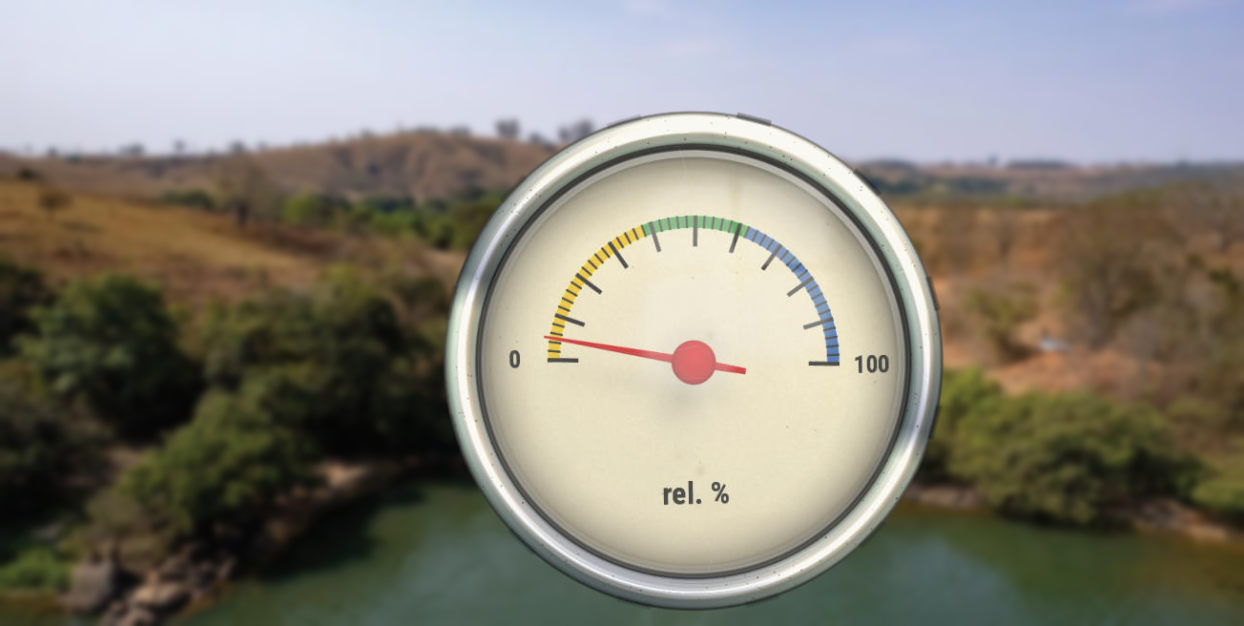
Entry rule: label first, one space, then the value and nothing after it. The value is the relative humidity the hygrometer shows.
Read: 5 %
